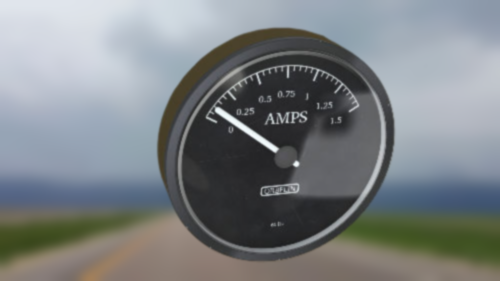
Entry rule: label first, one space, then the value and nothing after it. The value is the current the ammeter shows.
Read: 0.1 A
